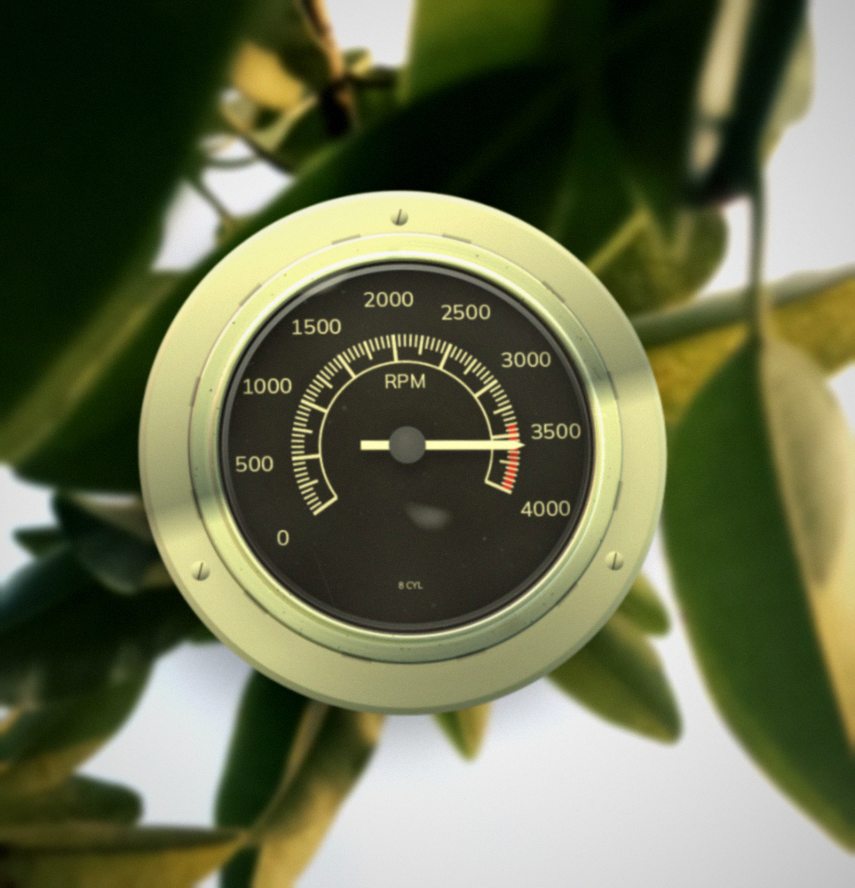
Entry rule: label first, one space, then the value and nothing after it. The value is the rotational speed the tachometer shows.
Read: 3600 rpm
